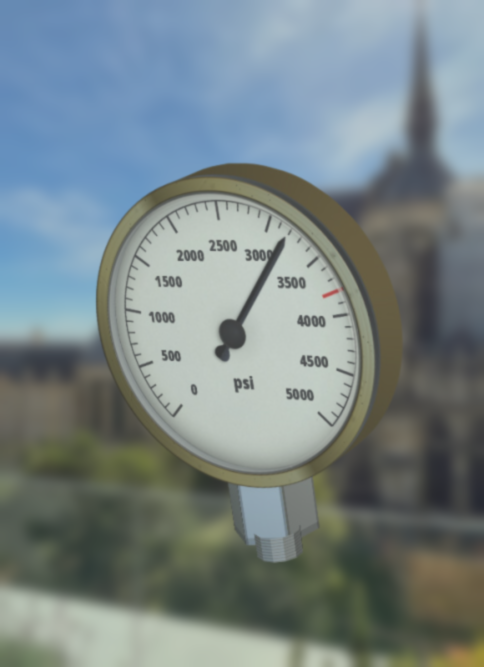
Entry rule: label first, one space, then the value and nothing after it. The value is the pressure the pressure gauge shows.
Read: 3200 psi
